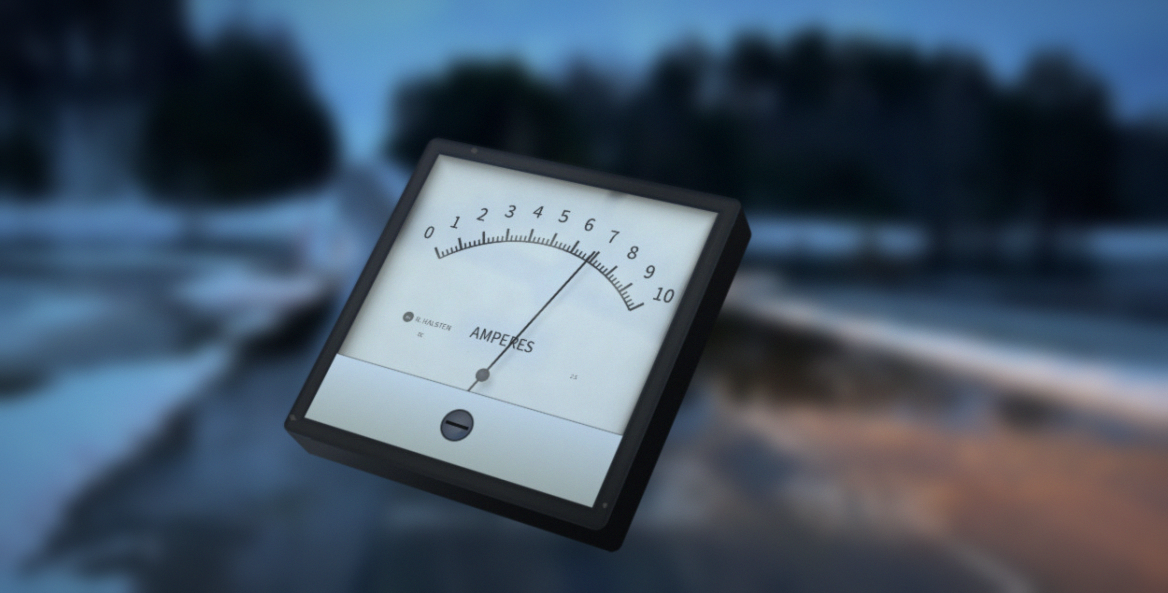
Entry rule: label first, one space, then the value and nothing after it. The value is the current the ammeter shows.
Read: 7 A
